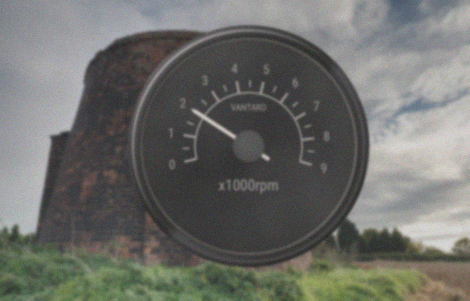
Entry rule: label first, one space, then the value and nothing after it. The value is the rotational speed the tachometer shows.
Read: 2000 rpm
